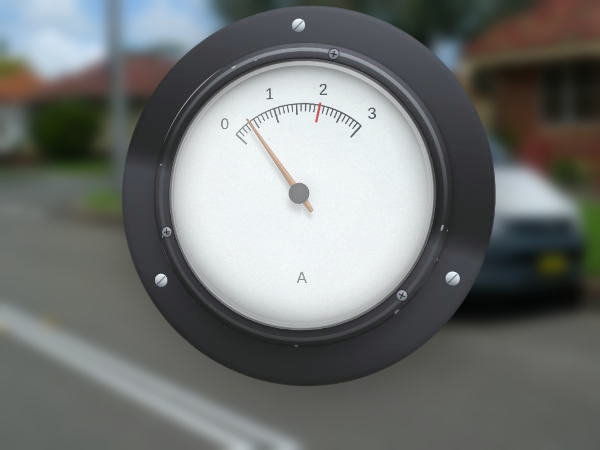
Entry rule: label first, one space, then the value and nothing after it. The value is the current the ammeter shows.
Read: 0.4 A
